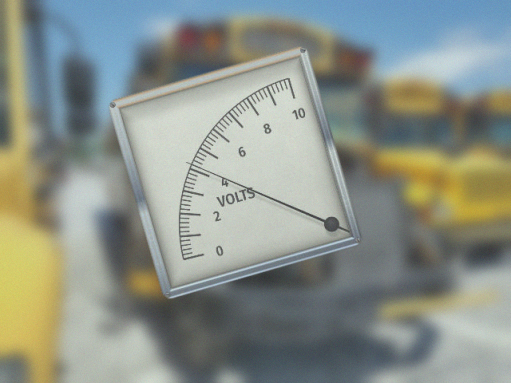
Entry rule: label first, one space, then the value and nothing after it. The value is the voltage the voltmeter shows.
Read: 4.2 V
